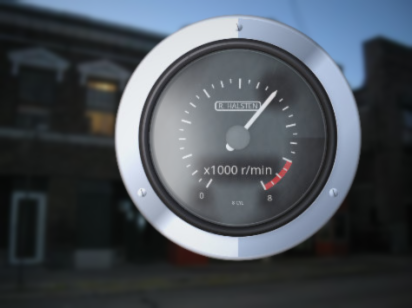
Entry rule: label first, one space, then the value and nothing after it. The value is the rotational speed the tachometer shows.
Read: 5000 rpm
